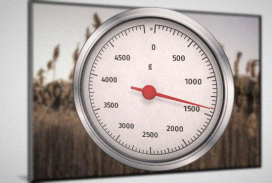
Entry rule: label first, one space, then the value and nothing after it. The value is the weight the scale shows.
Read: 1400 g
